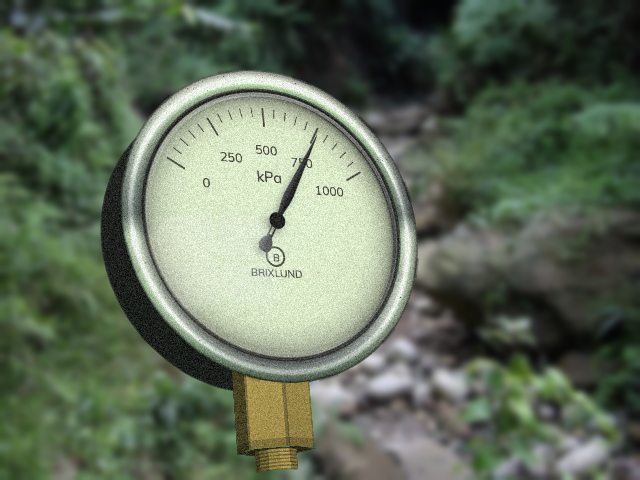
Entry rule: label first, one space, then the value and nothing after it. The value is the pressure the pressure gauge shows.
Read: 750 kPa
